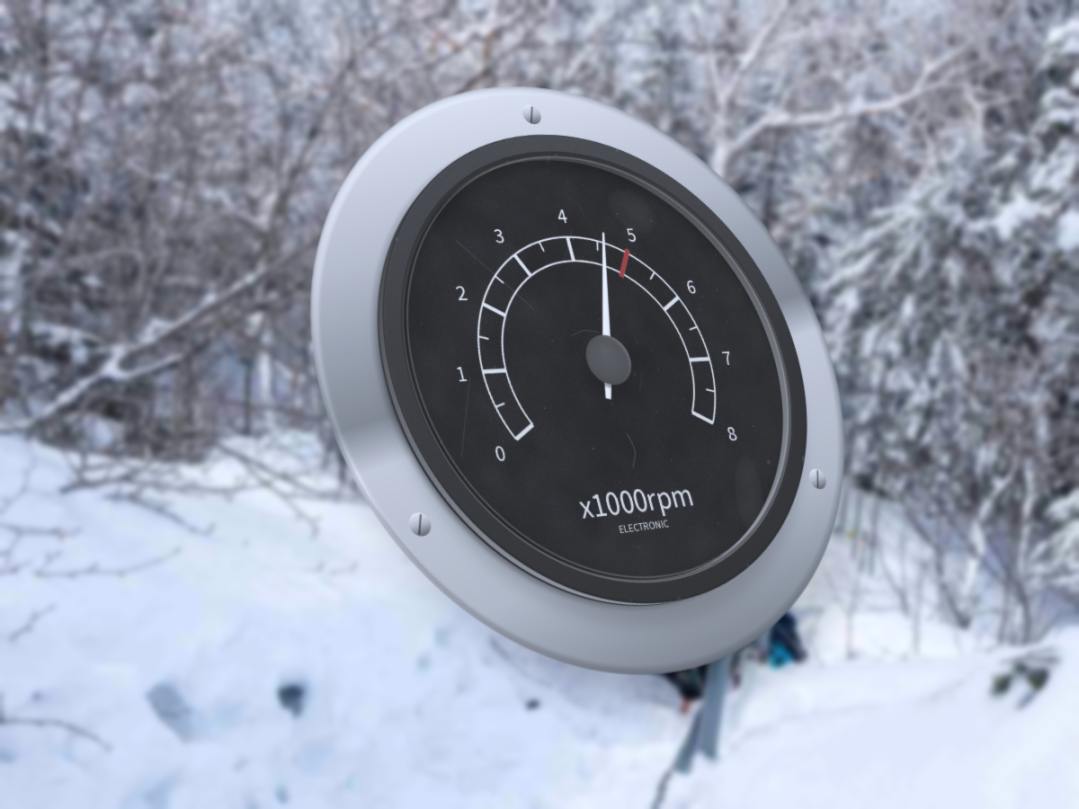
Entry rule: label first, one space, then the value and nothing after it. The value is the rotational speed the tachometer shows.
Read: 4500 rpm
